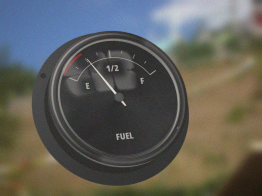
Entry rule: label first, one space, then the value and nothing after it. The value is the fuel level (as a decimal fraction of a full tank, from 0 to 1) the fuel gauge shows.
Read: 0.25
